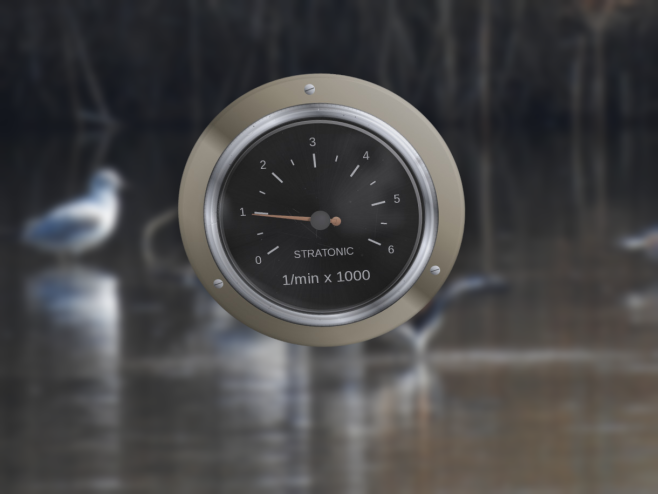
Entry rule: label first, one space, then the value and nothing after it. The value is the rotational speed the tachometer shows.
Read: 1000 rpm
